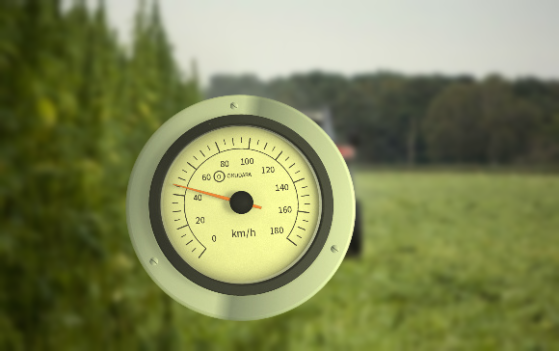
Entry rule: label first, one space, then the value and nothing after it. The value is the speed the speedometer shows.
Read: 45 km/h
